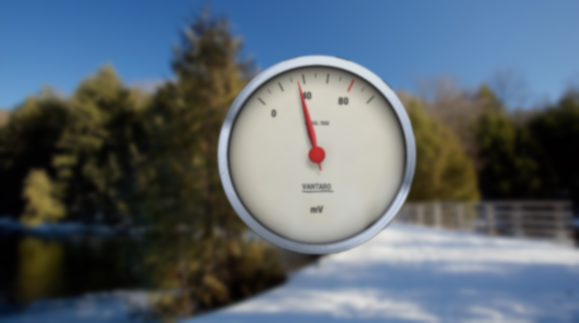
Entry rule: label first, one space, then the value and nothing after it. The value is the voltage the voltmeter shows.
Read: 35 mV
